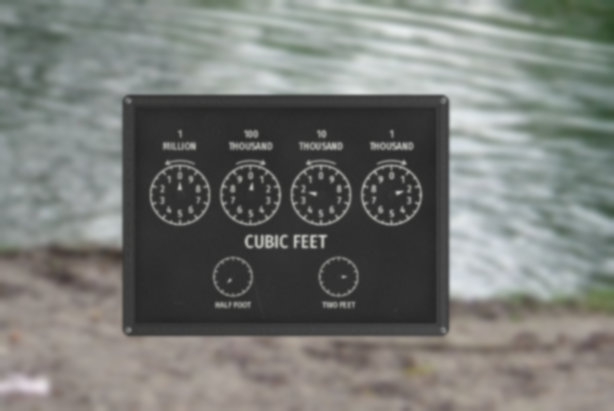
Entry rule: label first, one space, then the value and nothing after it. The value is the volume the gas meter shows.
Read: 2200 ft³
